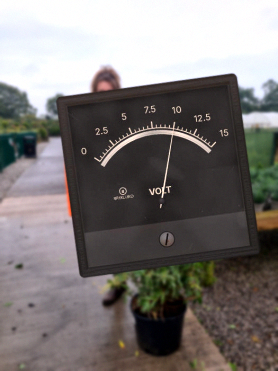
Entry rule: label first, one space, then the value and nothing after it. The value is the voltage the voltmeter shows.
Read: 10 V
